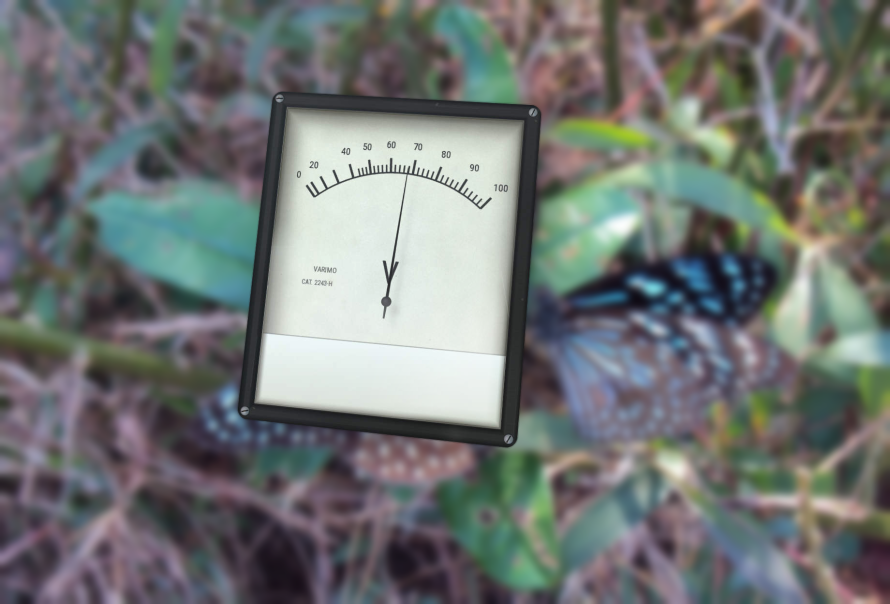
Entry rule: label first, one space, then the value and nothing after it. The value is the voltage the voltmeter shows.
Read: 68 V
